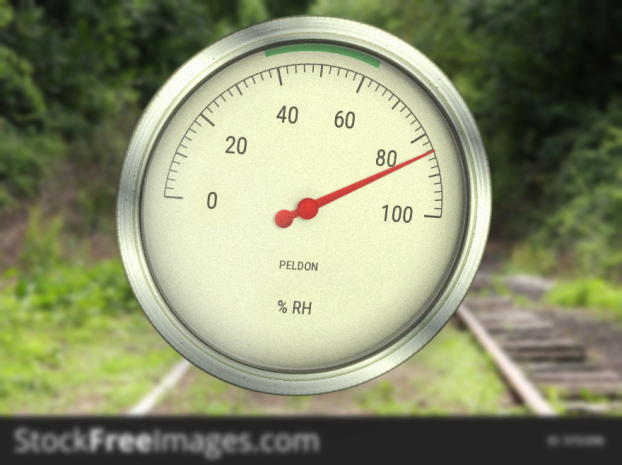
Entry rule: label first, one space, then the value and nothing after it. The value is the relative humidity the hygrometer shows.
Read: 84 %
